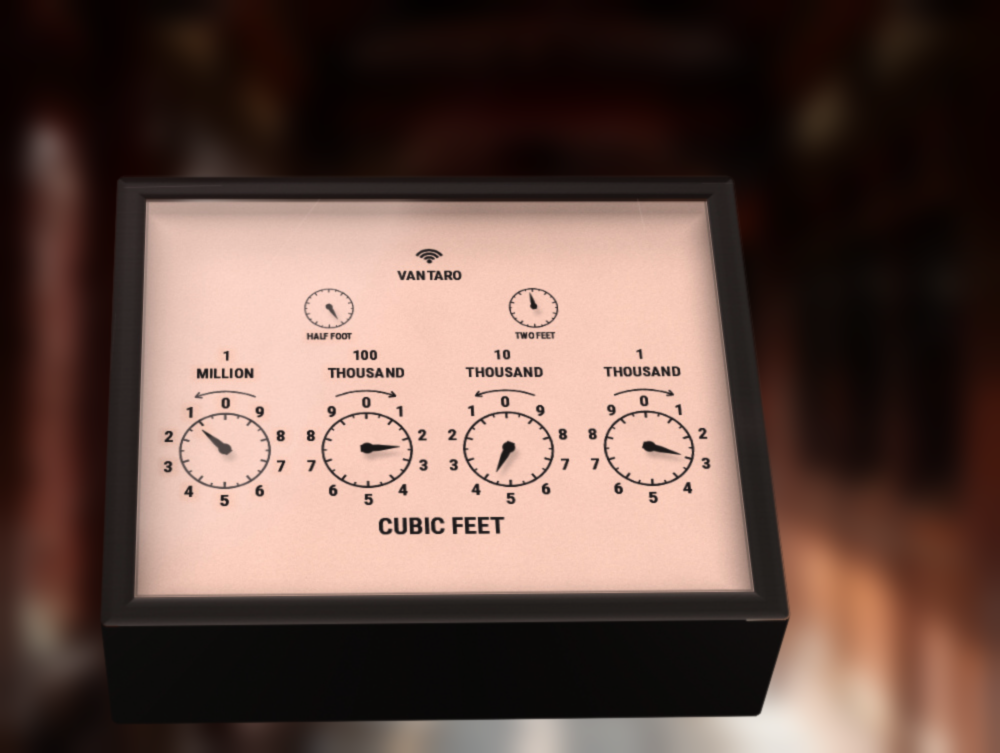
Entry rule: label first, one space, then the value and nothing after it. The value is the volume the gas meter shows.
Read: 124300 ft³
